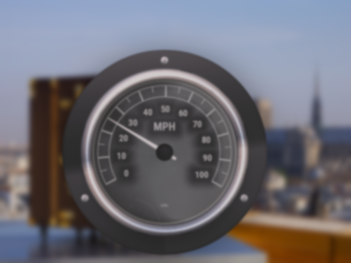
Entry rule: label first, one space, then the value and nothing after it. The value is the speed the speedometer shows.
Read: 25 mph
